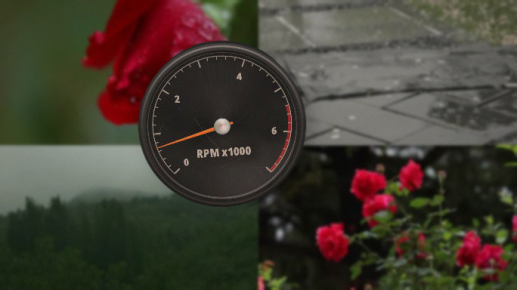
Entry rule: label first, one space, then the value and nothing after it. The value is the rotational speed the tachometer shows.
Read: 700 rpm
